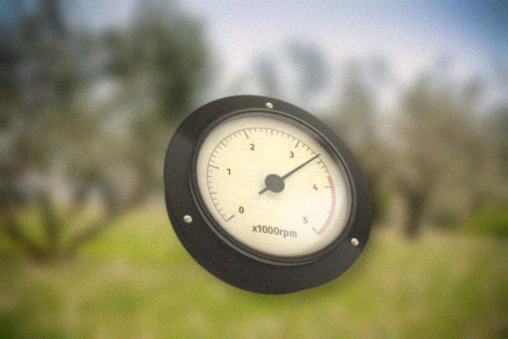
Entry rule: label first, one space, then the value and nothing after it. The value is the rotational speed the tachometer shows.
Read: 3400 rpm
